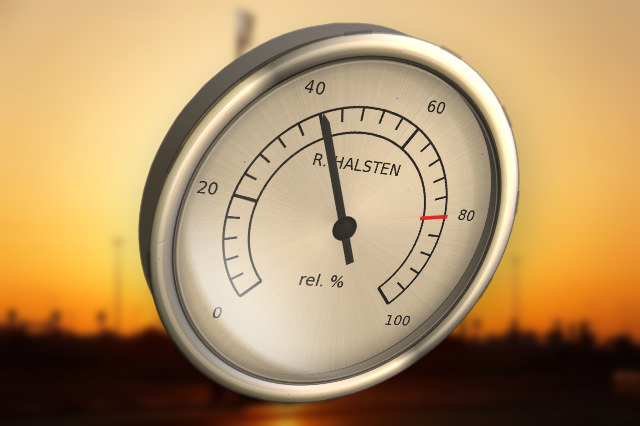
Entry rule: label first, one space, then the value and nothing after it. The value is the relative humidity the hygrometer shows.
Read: 40 %
